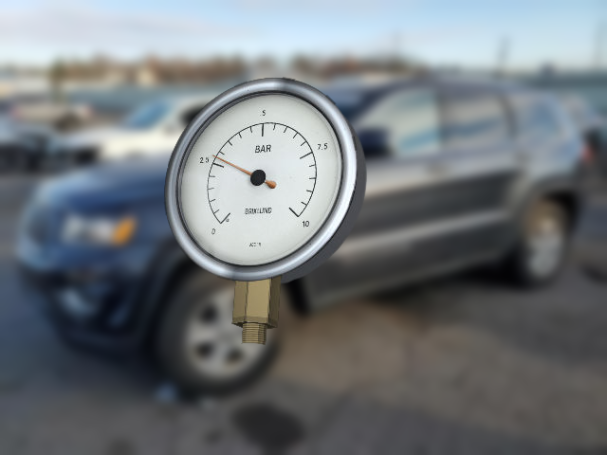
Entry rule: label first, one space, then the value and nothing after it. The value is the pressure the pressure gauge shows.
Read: 2.75 bar
